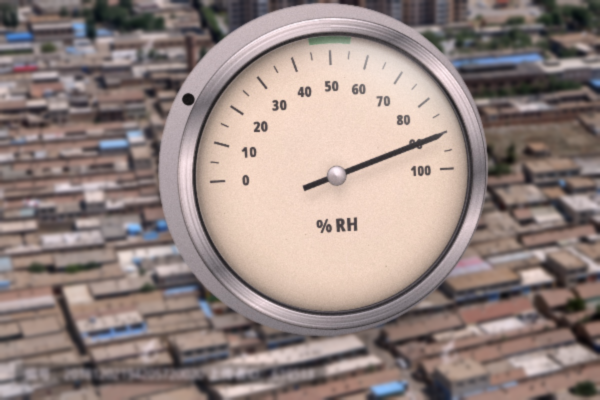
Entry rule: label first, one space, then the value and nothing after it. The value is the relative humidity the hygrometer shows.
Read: 90 %
